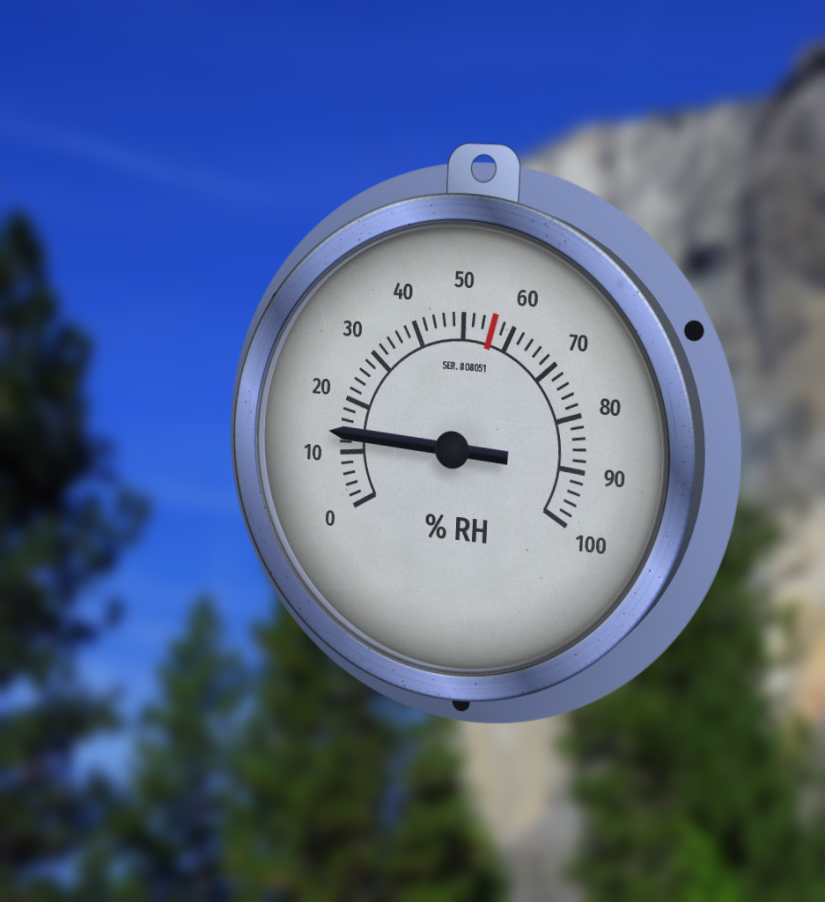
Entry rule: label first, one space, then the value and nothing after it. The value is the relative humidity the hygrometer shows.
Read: 14 %
